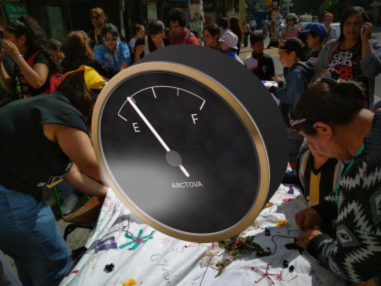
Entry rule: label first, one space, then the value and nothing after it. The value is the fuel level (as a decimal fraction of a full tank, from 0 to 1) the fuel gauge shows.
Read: 0.25
